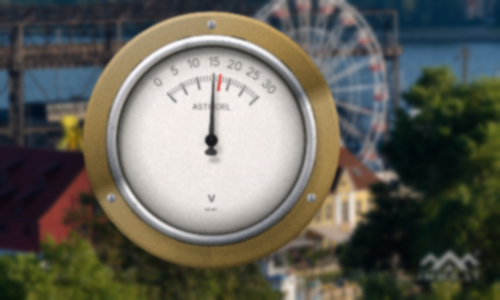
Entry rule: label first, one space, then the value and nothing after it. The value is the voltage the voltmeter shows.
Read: 15 V
